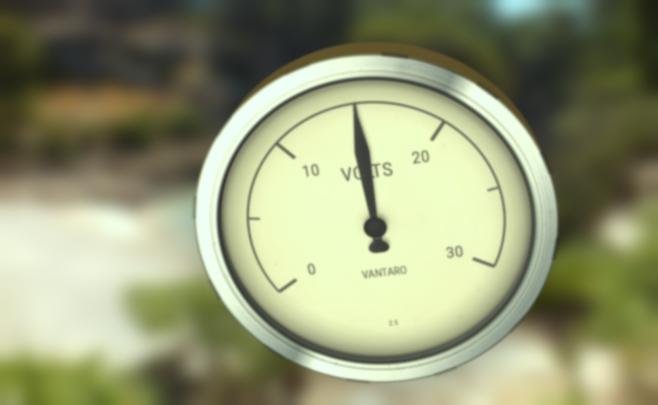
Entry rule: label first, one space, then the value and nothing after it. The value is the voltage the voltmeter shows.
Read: 15 V
